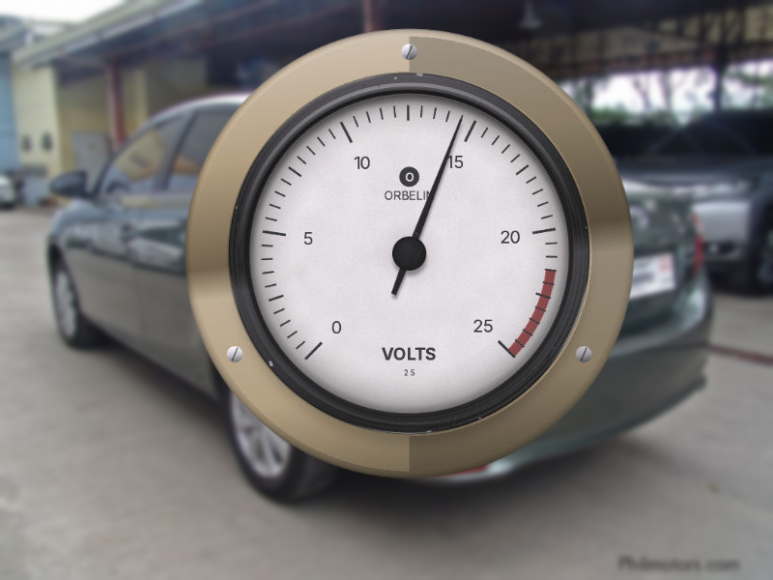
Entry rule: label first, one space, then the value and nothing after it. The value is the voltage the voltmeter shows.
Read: 14.5 V
